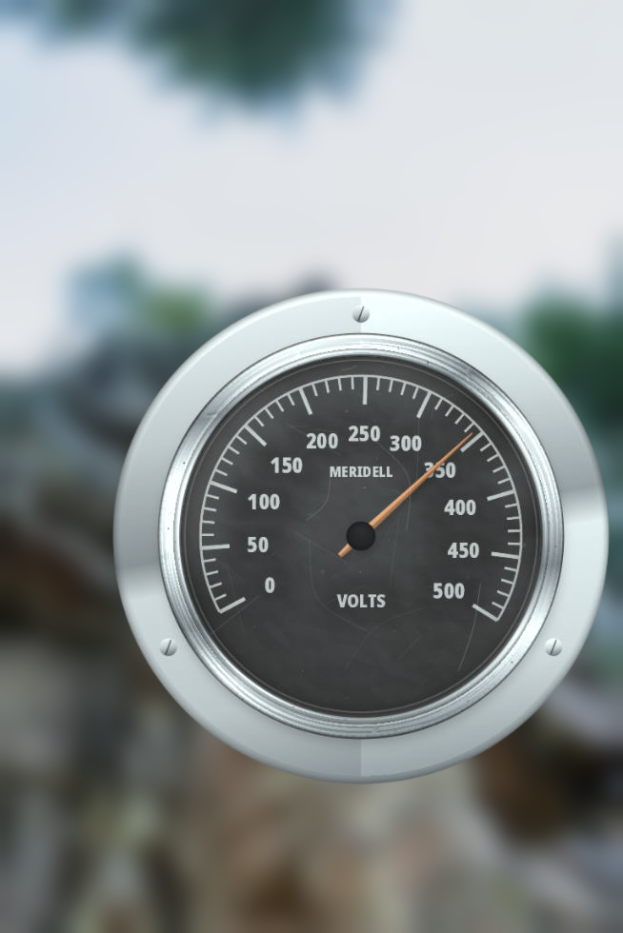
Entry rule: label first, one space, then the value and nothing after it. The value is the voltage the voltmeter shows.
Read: 345 V
